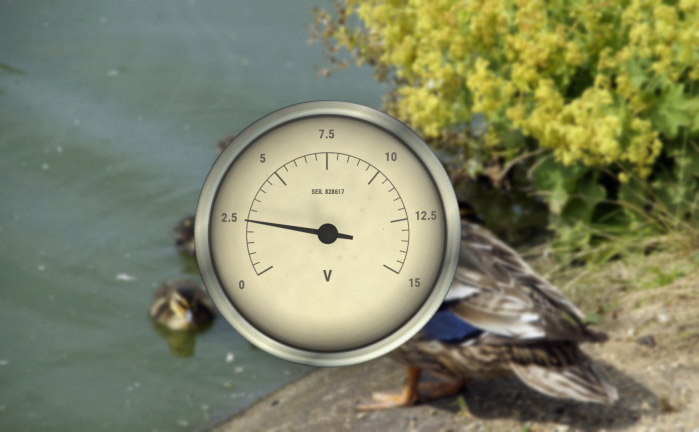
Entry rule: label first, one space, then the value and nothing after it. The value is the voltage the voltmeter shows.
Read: 2.5 V
